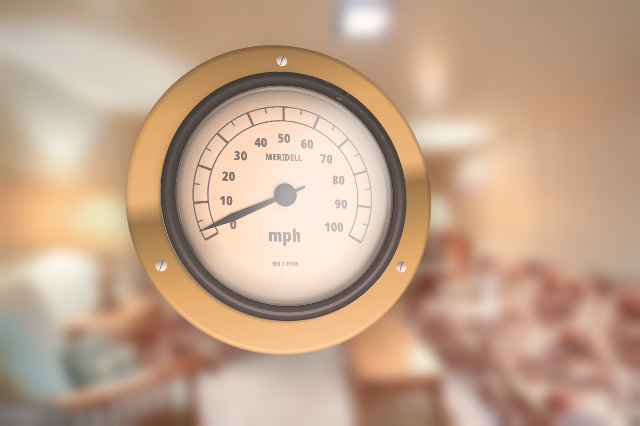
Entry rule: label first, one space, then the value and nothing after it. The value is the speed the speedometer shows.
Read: 2.5 mph
